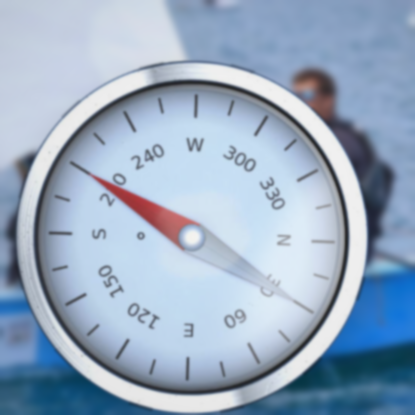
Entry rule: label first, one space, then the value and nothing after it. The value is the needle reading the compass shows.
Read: 210 °
